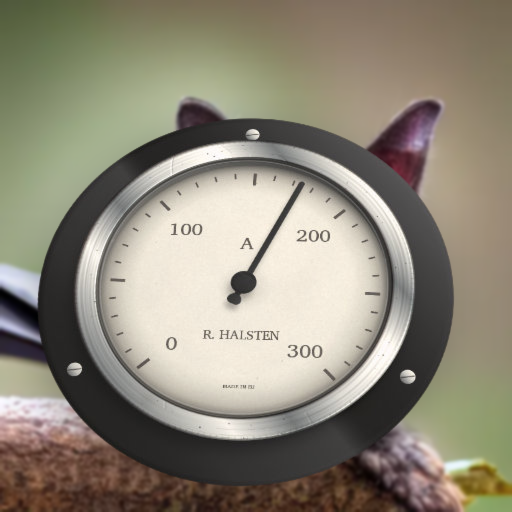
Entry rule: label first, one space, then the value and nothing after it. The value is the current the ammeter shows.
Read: 175 A
